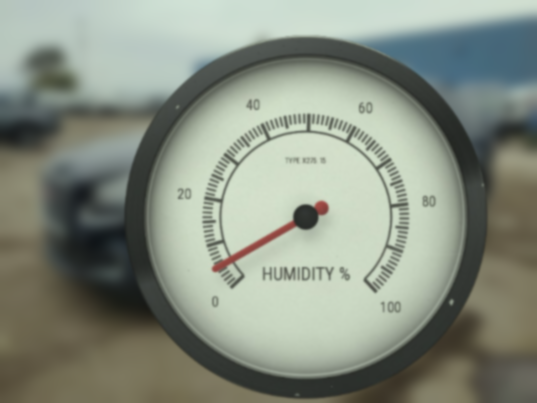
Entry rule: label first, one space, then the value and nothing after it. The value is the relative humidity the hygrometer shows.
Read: 5 %
